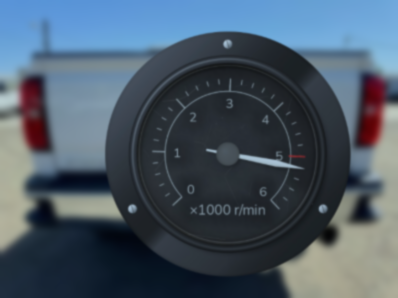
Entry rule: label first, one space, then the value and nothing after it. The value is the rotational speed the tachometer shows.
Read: 5200 rpm
